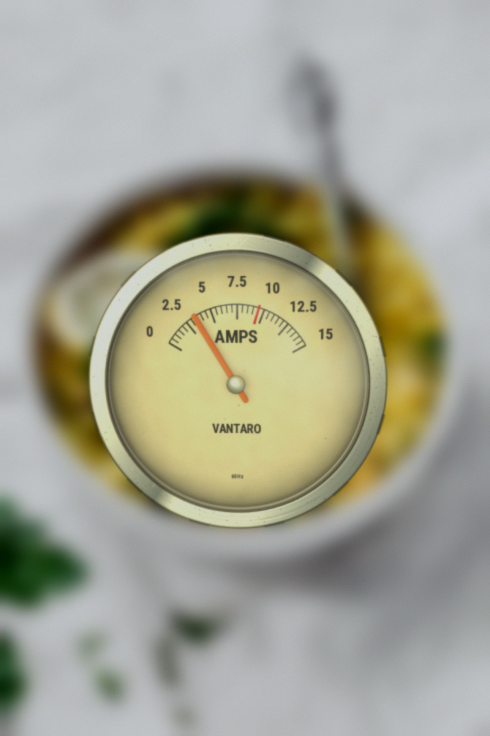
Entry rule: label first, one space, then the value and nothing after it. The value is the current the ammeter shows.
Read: 3.5 A
